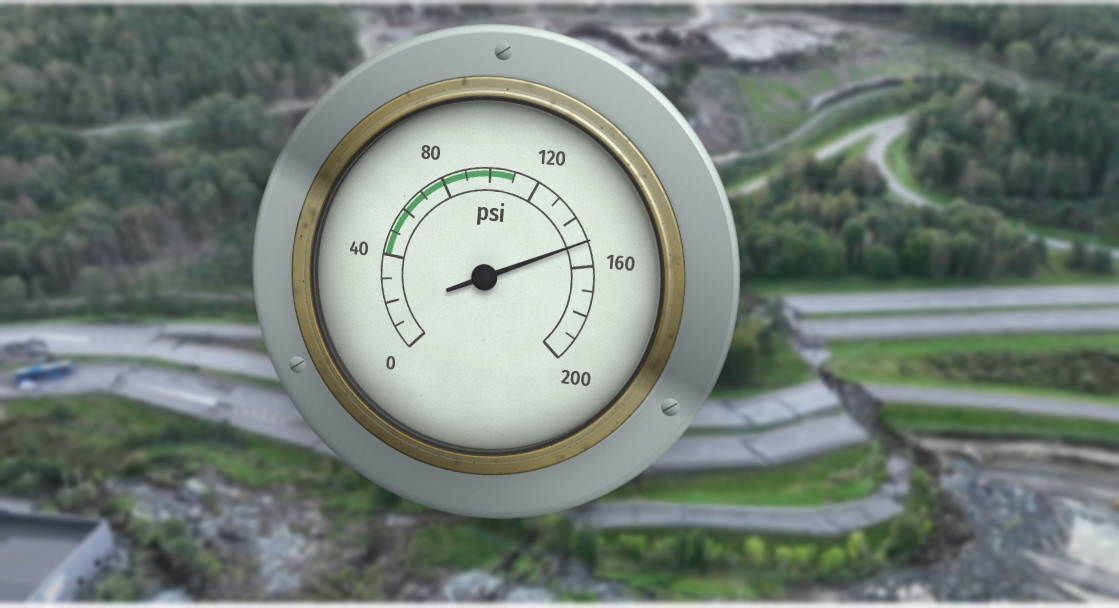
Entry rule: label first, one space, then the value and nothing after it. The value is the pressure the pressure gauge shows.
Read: 150 psi
